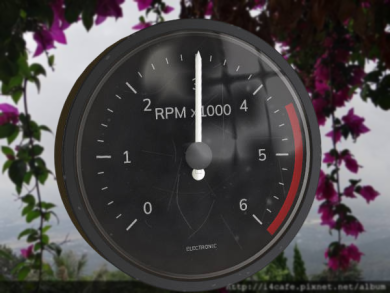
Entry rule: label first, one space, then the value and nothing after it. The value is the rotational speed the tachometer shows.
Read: 3000 rpm
